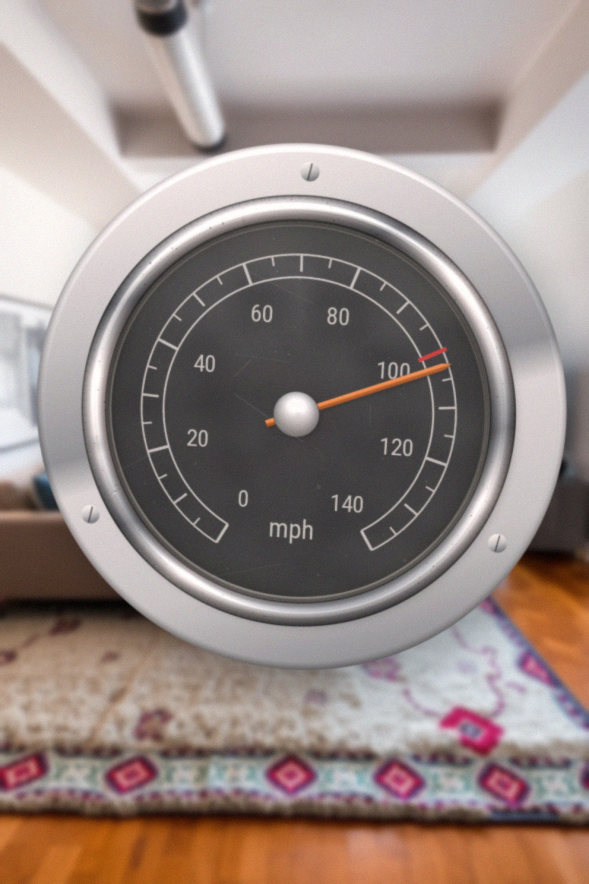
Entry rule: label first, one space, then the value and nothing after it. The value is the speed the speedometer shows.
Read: 102.5 mph
